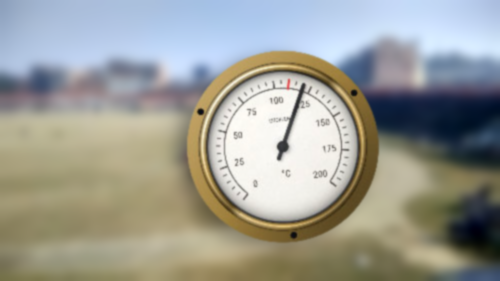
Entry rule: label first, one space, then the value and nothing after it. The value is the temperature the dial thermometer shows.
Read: 120 °C
